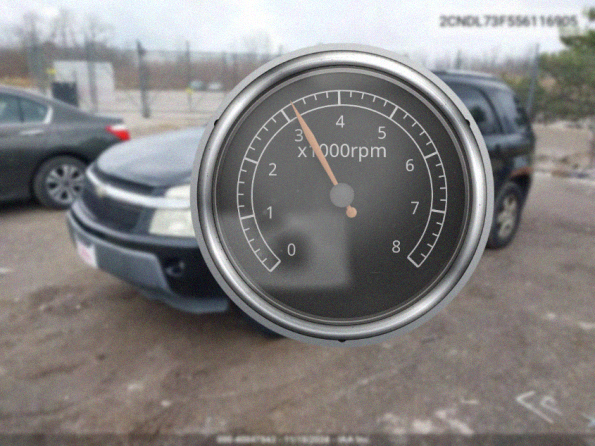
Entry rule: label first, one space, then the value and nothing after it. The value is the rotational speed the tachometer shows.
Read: 3200 rpm
